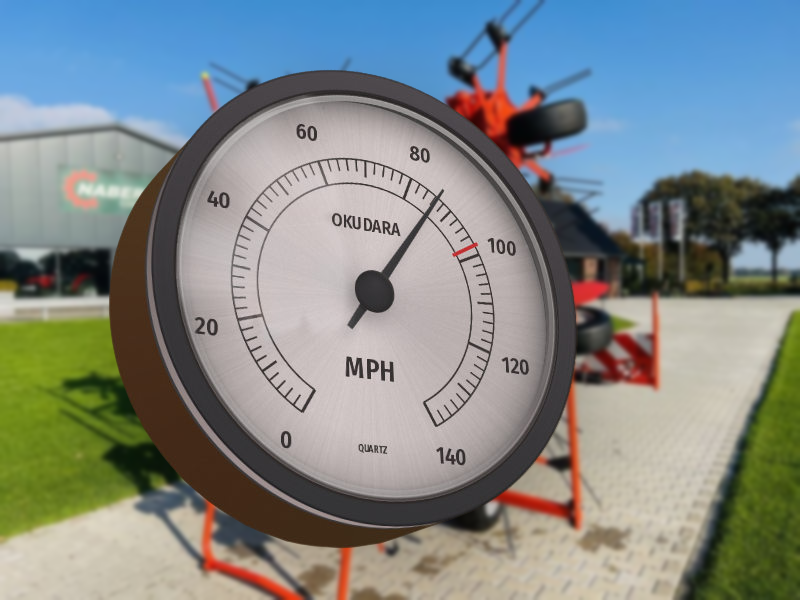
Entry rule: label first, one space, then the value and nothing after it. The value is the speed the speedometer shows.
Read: 86 mph
